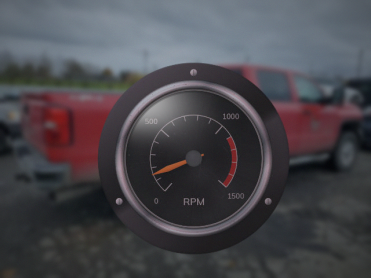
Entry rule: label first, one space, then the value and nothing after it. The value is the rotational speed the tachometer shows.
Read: 150 rpm
